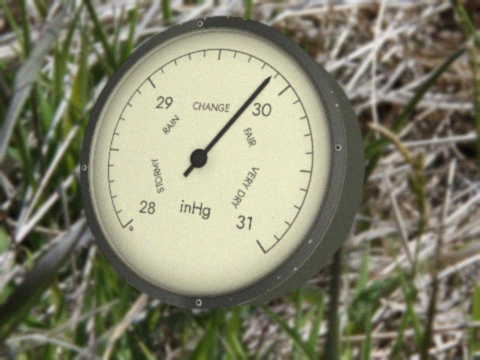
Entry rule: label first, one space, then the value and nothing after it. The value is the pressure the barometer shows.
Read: 29.9 inHg
